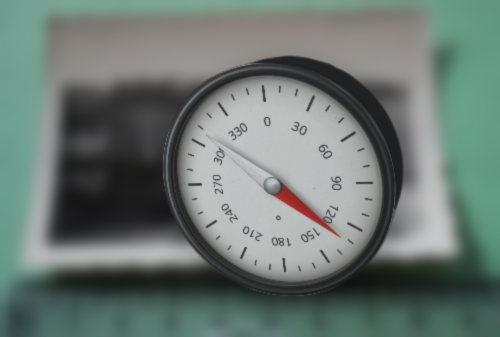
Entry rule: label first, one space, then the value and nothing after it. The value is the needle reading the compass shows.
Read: 130 °
